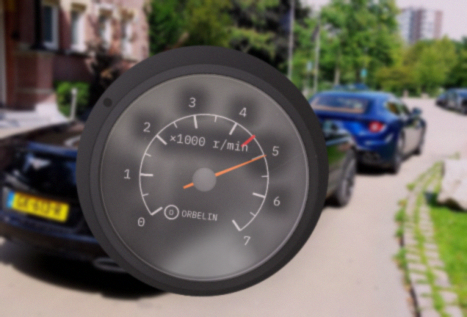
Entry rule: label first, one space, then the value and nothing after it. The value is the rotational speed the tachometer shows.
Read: 5000 rpm
